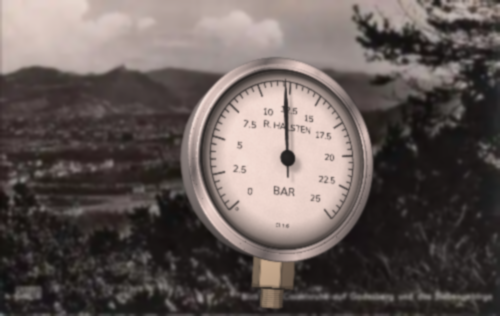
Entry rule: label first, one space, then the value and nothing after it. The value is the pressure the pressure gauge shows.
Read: 12 bar
